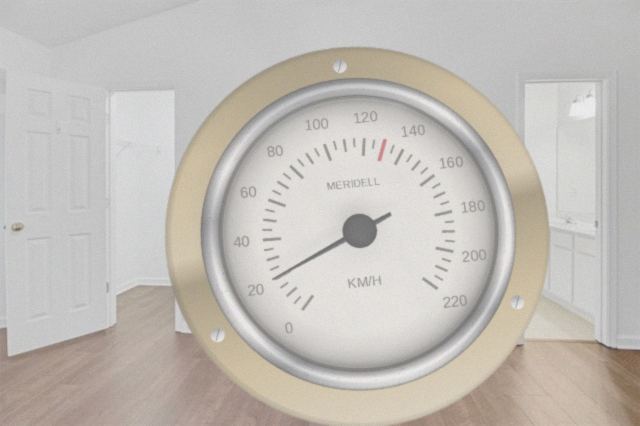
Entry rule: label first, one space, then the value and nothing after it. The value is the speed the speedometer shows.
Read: 20 km/h
